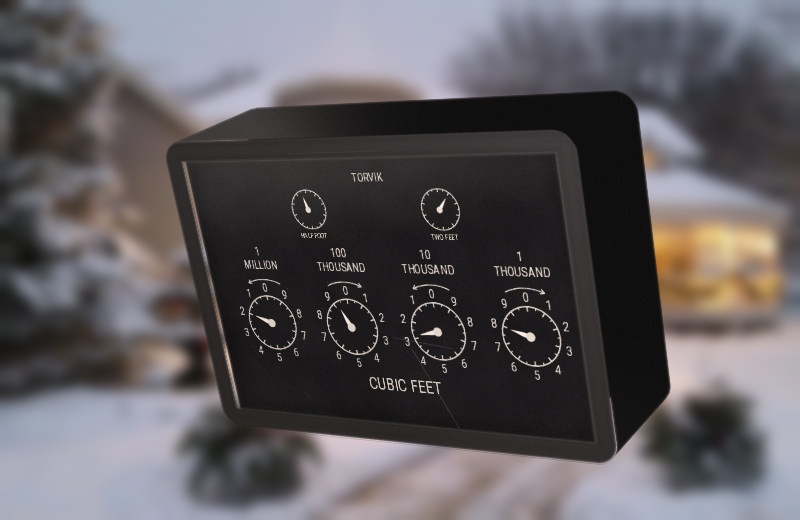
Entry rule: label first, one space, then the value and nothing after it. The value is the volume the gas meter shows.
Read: 192800 ft³
